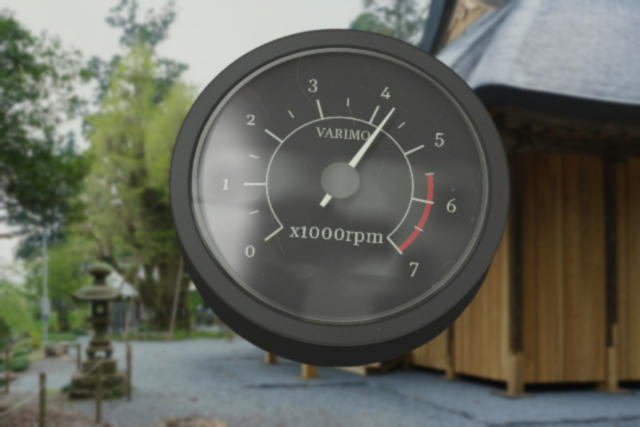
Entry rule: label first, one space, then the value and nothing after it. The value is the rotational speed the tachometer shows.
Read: 4250 rpm
